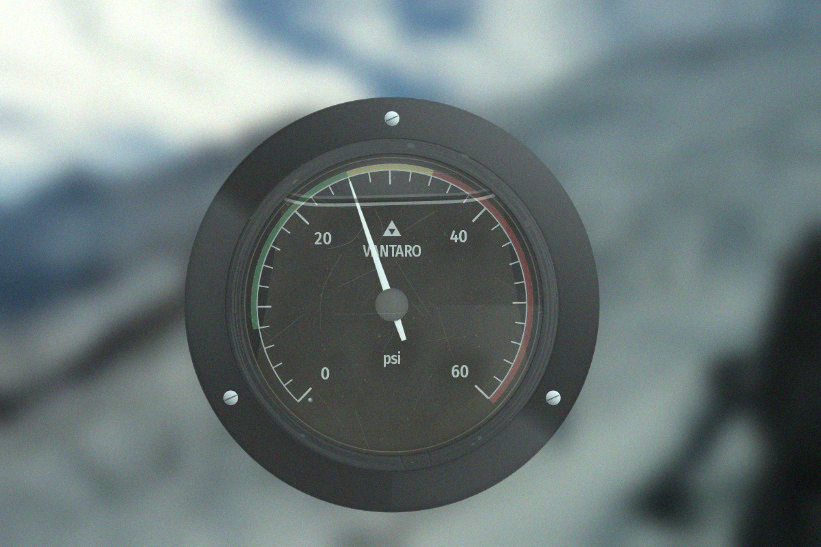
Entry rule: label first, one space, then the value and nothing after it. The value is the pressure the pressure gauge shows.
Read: 26 psi
